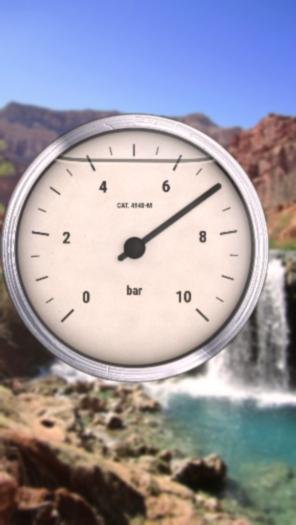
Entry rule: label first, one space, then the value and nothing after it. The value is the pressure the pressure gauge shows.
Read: 7 bar
